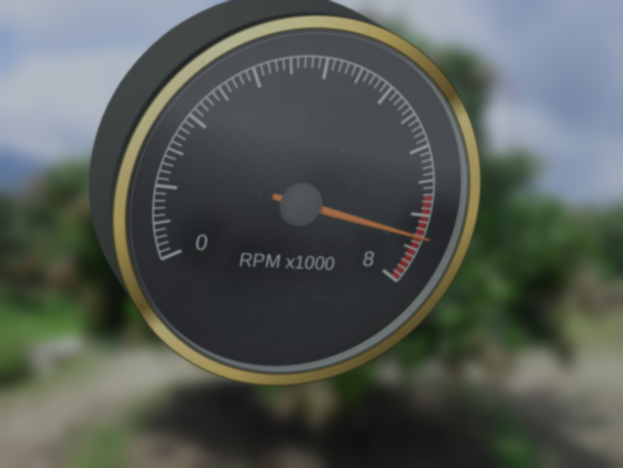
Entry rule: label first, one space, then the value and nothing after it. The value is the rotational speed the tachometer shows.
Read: 7300 rpm
